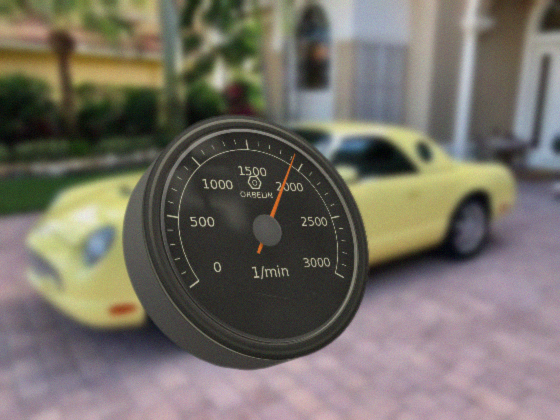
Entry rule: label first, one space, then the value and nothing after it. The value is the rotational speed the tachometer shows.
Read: 1900 rpm
